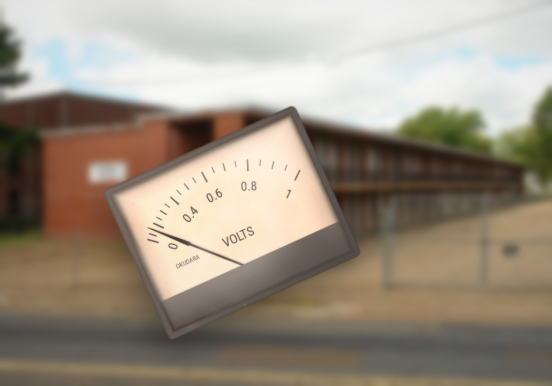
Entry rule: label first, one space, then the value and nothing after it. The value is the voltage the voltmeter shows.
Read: 0.15 V
